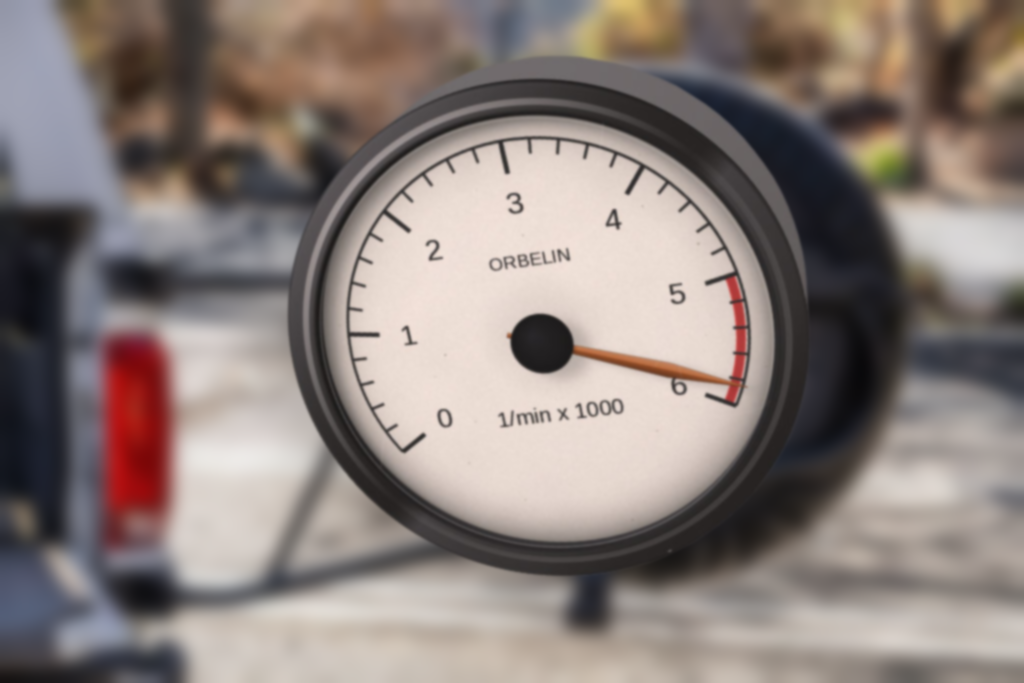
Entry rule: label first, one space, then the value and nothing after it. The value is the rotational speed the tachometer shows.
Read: 5800 rpm
